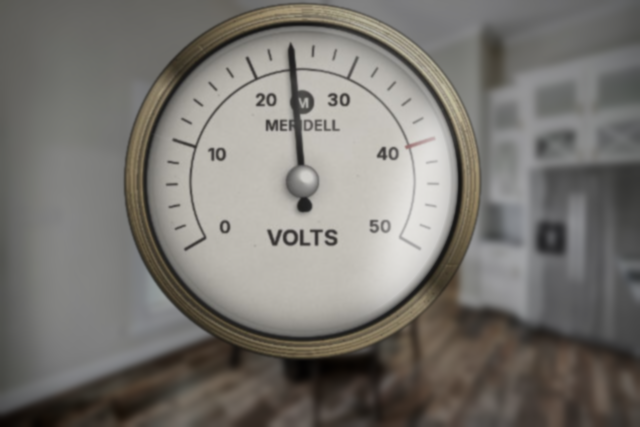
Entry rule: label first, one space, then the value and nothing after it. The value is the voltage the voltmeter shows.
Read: 24 V
